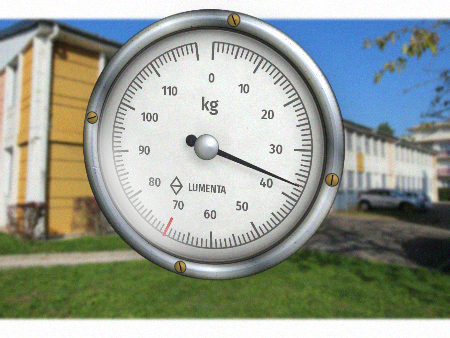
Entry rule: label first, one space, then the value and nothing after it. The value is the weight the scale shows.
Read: 37 kg
